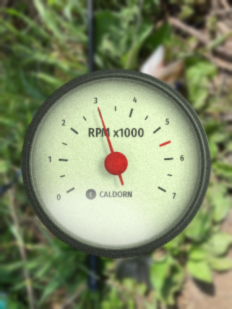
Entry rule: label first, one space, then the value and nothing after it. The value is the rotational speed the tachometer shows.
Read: 3000 rpm
